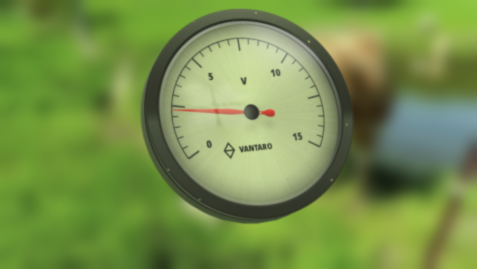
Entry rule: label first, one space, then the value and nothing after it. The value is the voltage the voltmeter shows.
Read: 2.25 V
